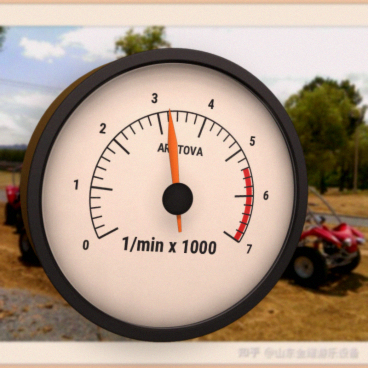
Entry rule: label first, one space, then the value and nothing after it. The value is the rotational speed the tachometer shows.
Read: 3200 rpm
